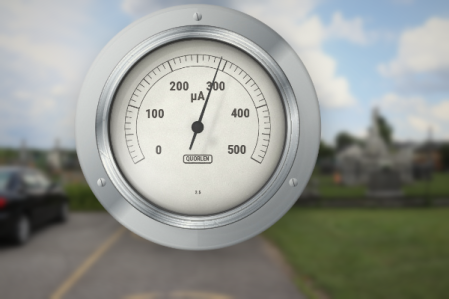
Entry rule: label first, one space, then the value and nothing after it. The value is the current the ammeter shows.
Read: 290 µA
